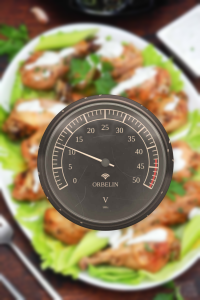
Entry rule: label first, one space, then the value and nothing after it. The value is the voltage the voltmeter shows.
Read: 11 V
